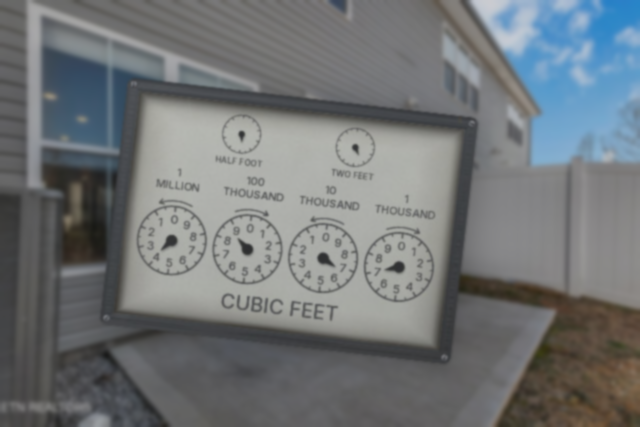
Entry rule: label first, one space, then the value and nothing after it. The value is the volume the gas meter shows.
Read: 386700 ft³
